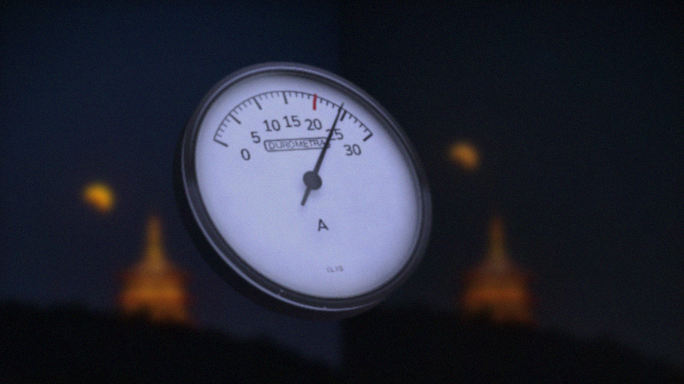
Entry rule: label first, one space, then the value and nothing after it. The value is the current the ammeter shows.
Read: 24 A
